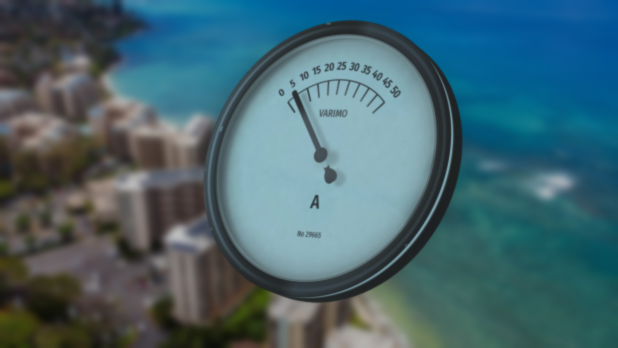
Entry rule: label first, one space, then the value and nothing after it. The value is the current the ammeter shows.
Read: 5 A
